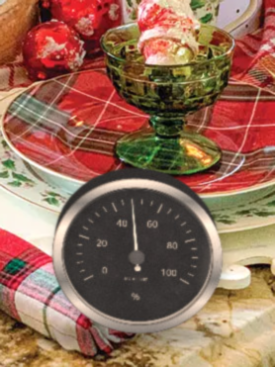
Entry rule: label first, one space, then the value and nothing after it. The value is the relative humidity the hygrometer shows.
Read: 48 %
